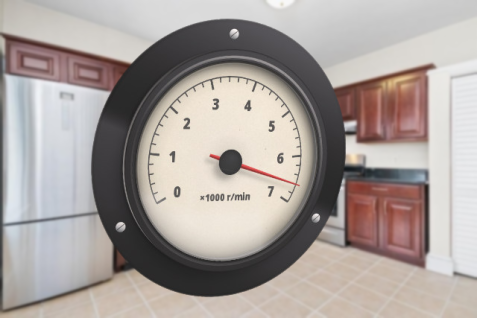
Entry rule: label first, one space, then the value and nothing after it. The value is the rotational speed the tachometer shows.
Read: 6600 rpm
